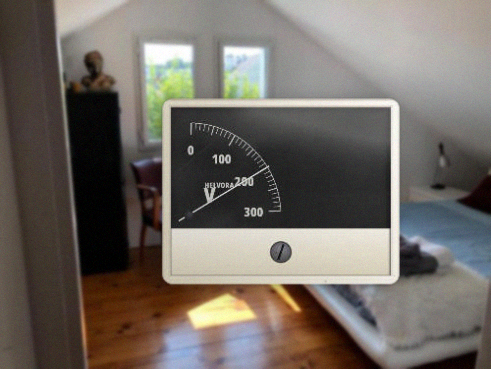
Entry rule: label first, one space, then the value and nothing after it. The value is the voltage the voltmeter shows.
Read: 200 V
